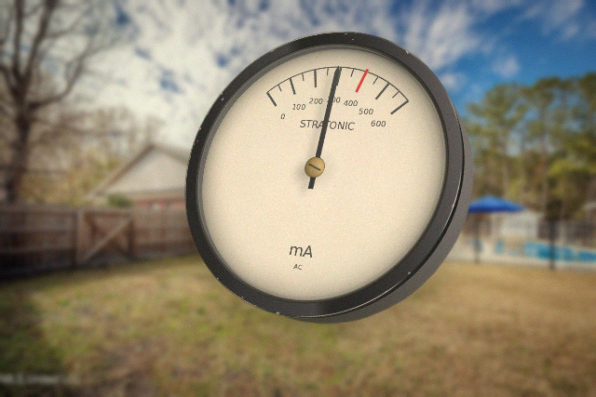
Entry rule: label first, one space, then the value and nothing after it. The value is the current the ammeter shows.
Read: 300 mA
